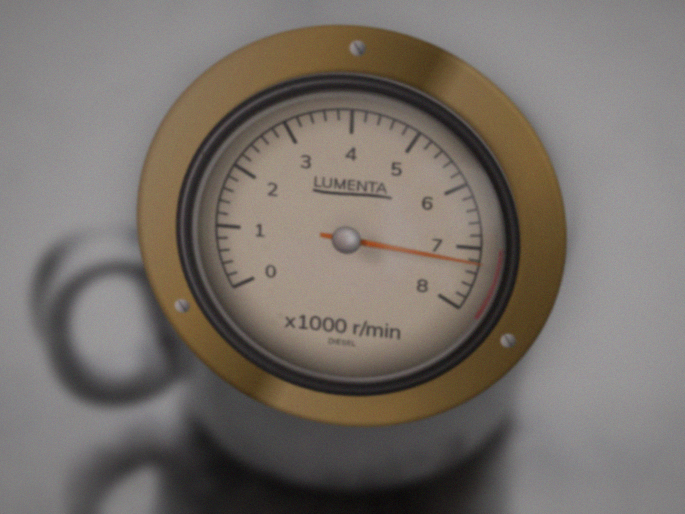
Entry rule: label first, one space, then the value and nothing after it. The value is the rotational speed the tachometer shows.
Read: 7200 rpm
